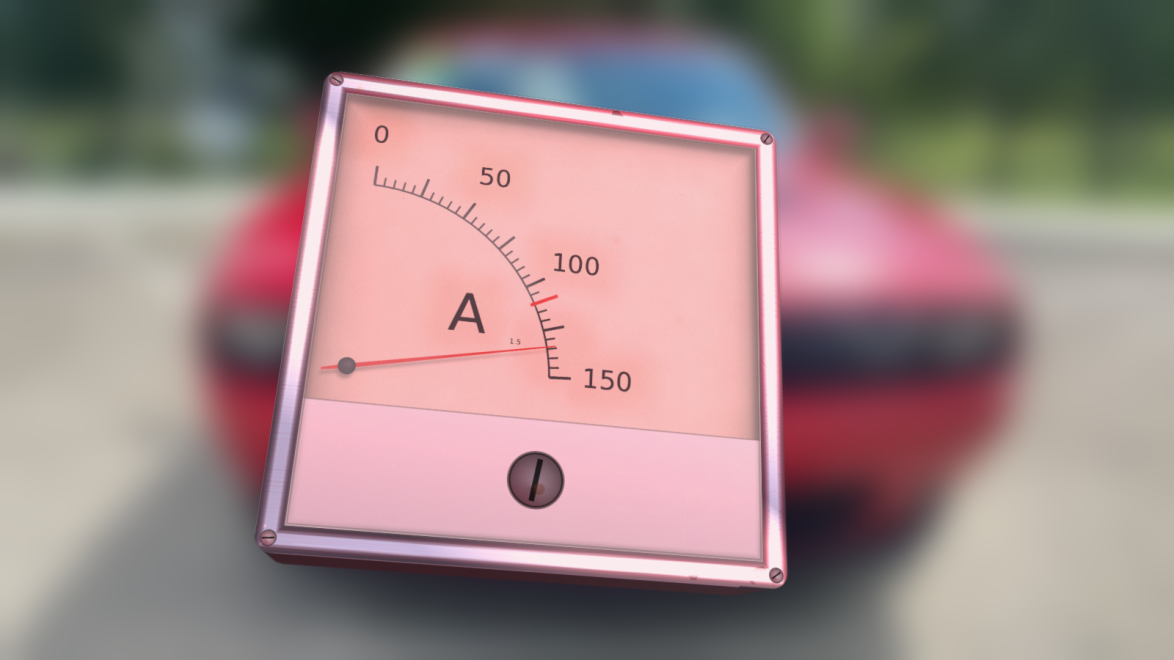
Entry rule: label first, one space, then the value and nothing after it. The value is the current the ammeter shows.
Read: 135 A
